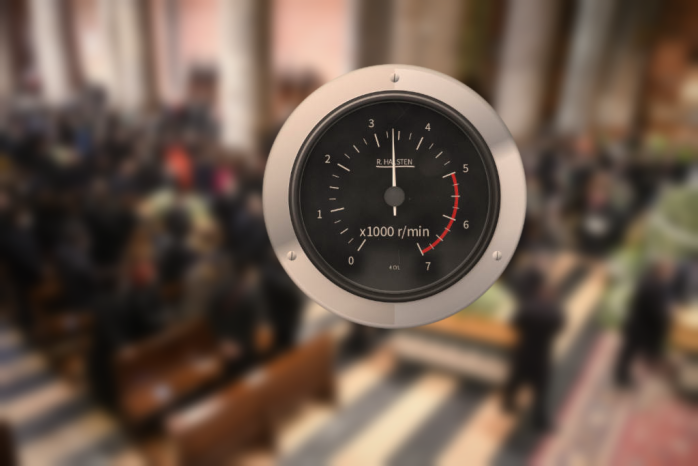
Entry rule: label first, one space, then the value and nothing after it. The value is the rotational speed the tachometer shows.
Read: 3375 rpm
